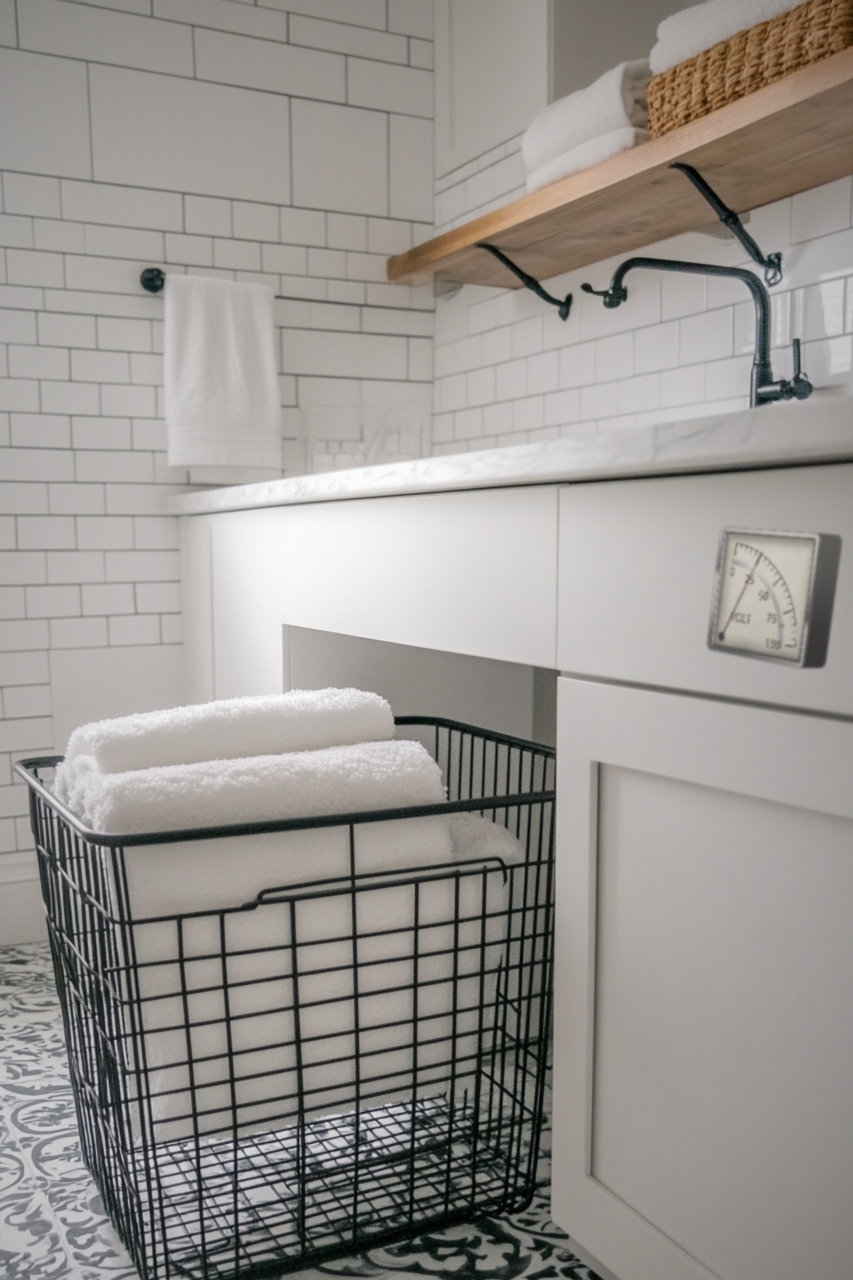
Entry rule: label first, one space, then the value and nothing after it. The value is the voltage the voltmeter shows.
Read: 25 V
